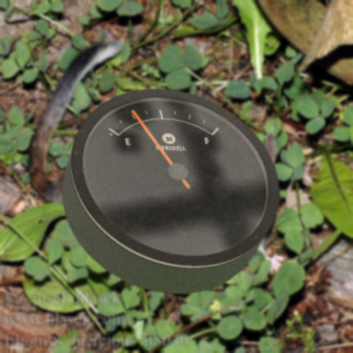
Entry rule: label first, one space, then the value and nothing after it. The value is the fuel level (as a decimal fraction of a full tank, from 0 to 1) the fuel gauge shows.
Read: 0.25
